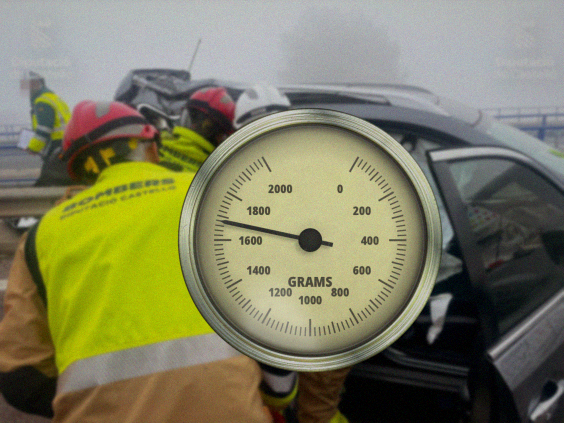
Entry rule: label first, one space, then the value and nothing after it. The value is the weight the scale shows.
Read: 1680 g
